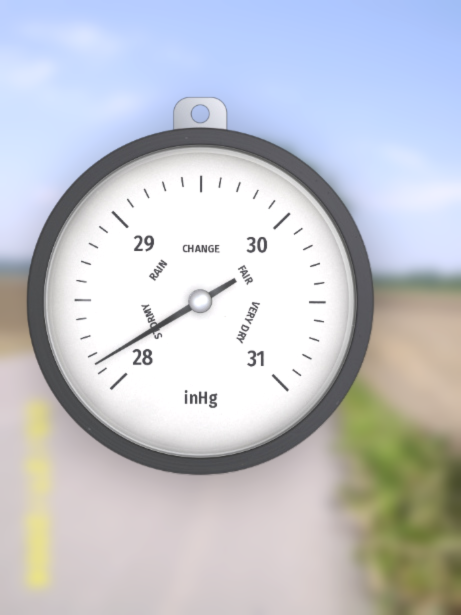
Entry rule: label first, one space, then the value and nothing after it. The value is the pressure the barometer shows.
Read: 28.15 inHg
